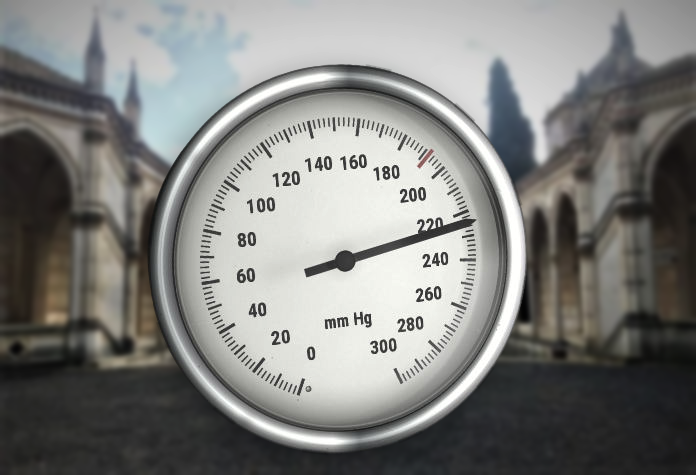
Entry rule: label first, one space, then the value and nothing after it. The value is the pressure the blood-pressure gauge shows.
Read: 224 mmHg
